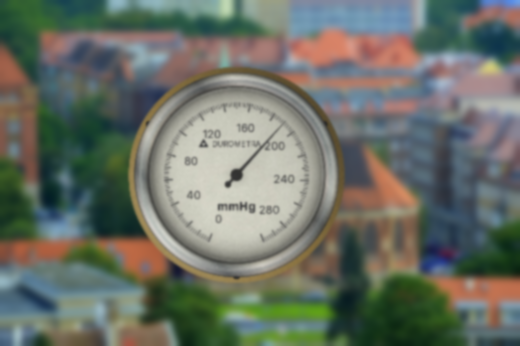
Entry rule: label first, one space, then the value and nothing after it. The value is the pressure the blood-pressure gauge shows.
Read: 190 mmHg
